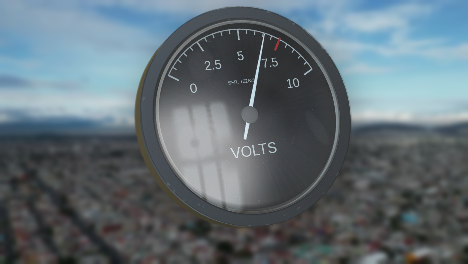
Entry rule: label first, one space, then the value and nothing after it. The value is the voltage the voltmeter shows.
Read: 6.5 V
